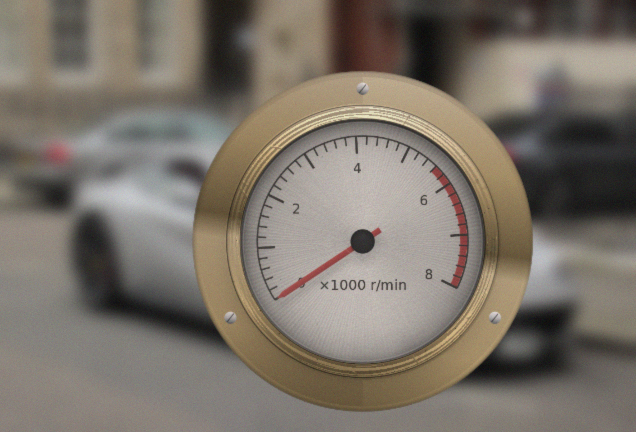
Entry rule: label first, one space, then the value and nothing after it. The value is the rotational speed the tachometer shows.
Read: 0 rpm
